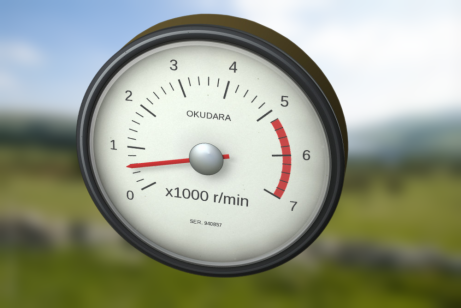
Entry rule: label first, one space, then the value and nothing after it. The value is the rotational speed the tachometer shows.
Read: 600 rpm
